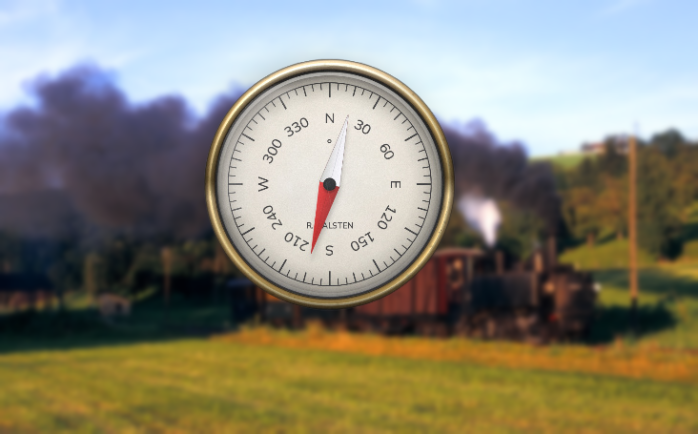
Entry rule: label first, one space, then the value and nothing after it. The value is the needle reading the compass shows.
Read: 195 °
